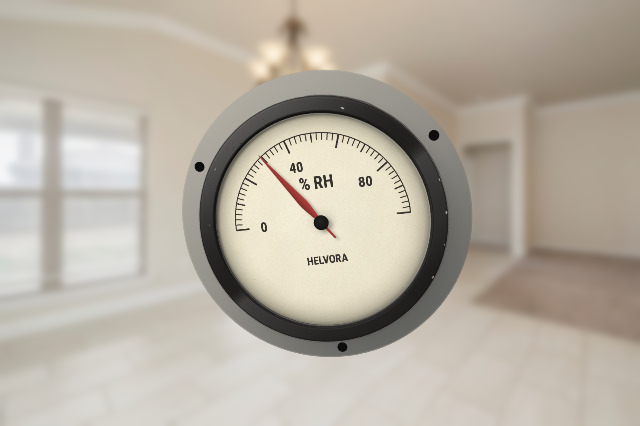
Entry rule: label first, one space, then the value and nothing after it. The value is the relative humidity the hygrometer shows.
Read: 30 %
